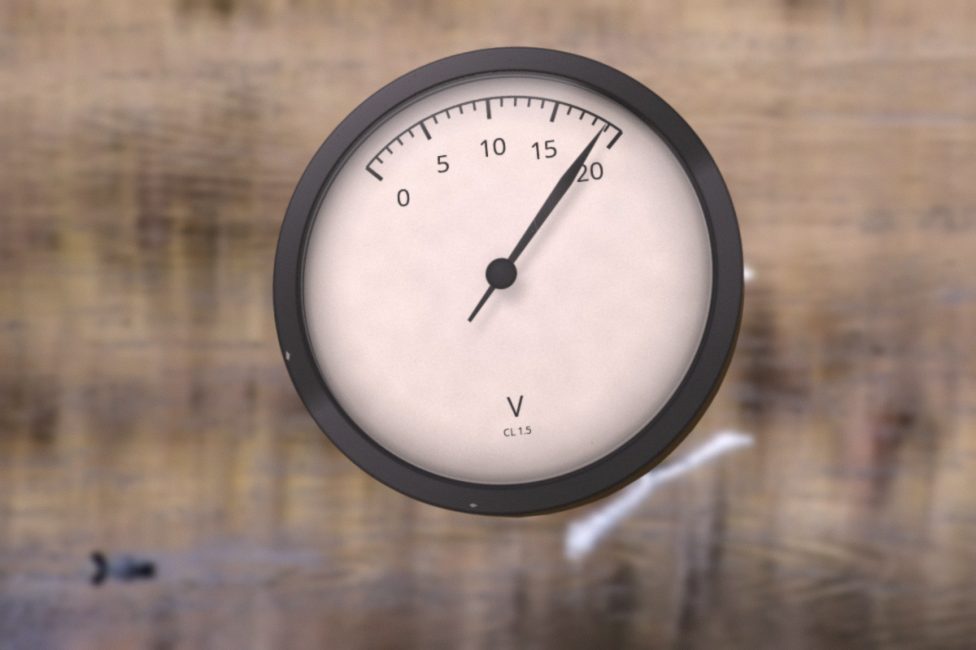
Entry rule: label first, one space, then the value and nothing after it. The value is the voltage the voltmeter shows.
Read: 19 V
